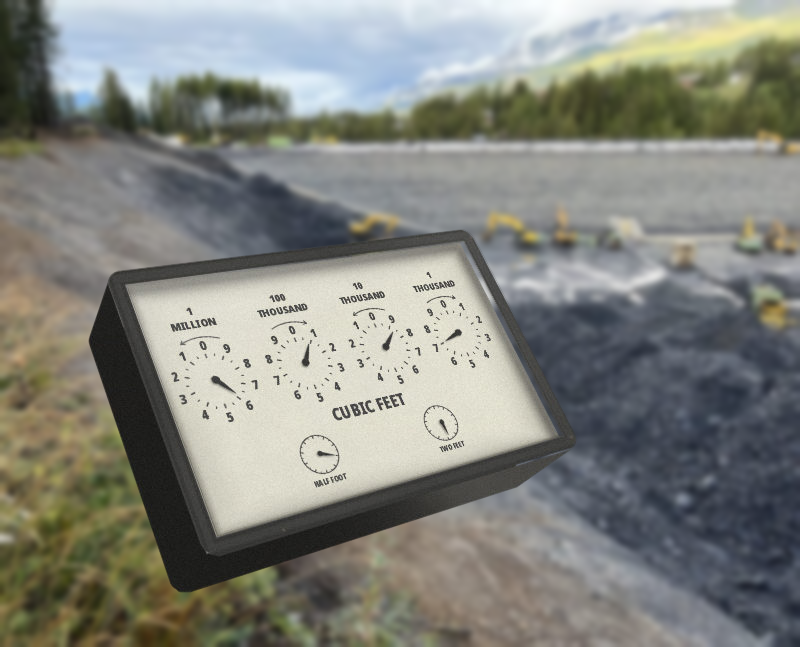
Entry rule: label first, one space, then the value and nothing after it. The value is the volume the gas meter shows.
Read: 608700 ft³
